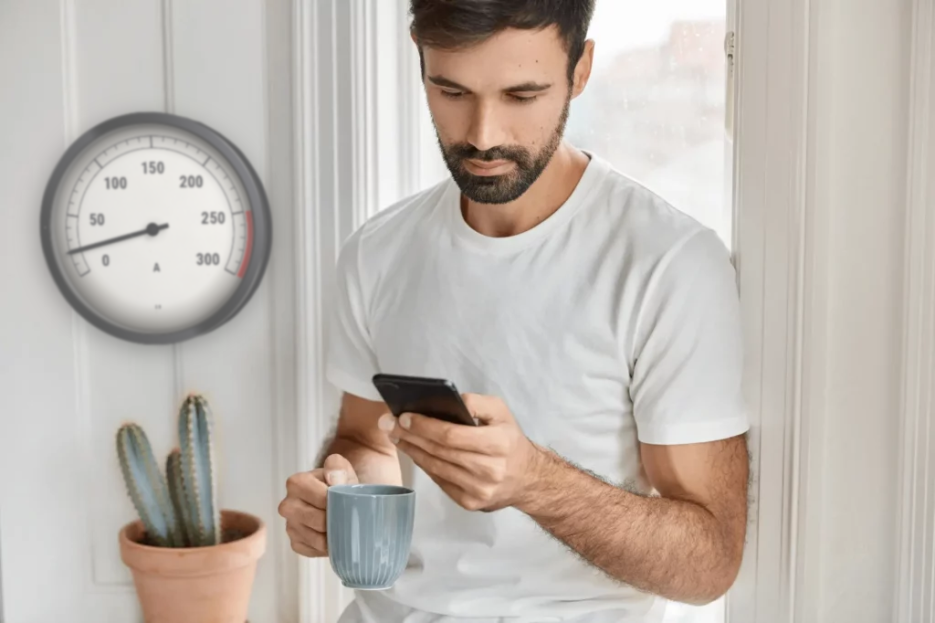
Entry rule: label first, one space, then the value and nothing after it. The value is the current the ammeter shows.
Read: 20 A
